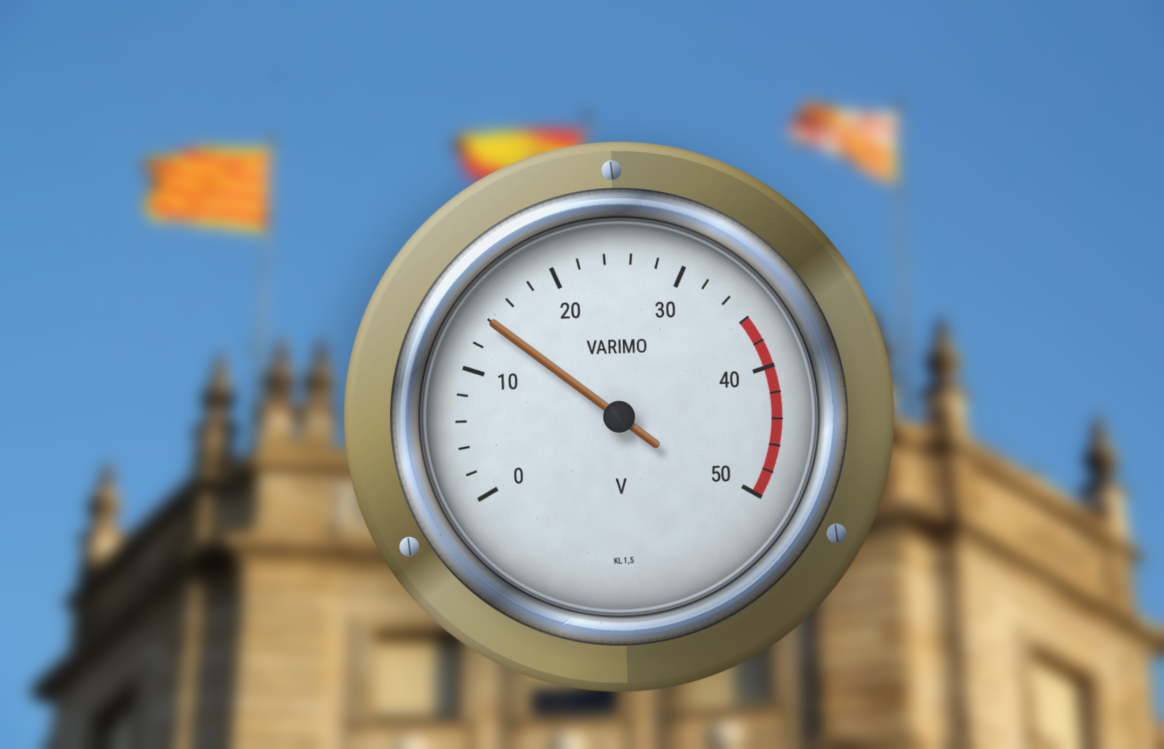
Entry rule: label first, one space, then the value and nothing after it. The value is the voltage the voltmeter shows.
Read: 14 V
